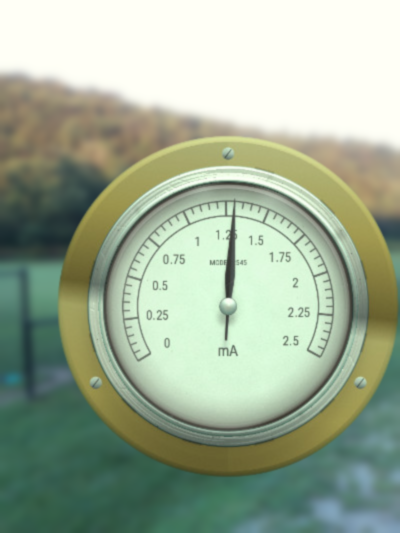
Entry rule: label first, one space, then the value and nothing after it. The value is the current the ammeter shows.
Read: 1.3 mA
